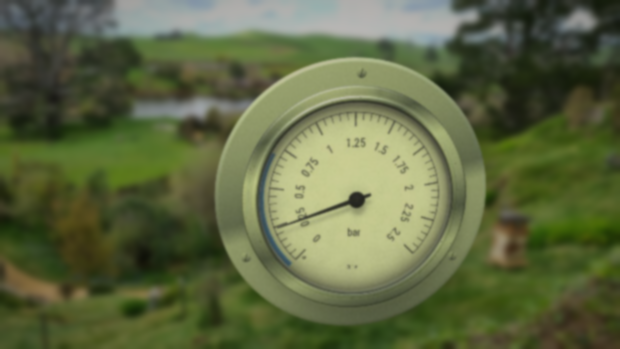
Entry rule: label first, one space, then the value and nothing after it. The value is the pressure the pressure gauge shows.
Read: 0.25 bar
